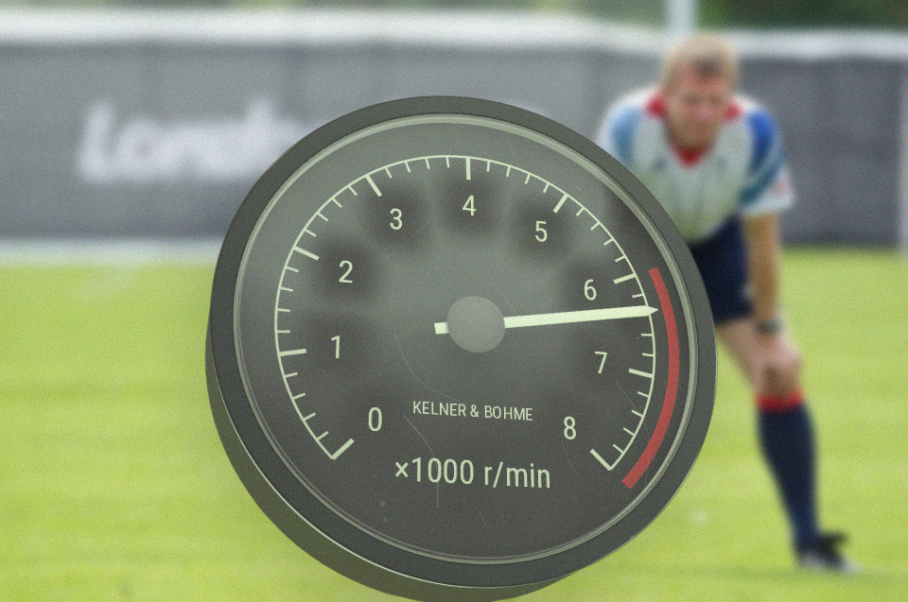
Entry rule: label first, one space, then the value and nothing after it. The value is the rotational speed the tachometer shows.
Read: 6400 rpm
